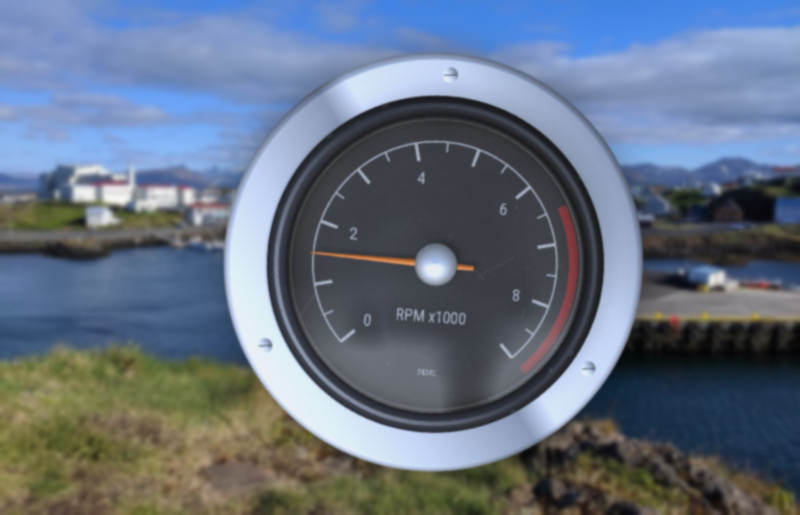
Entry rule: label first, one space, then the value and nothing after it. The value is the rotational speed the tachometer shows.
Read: 1500 rpm
